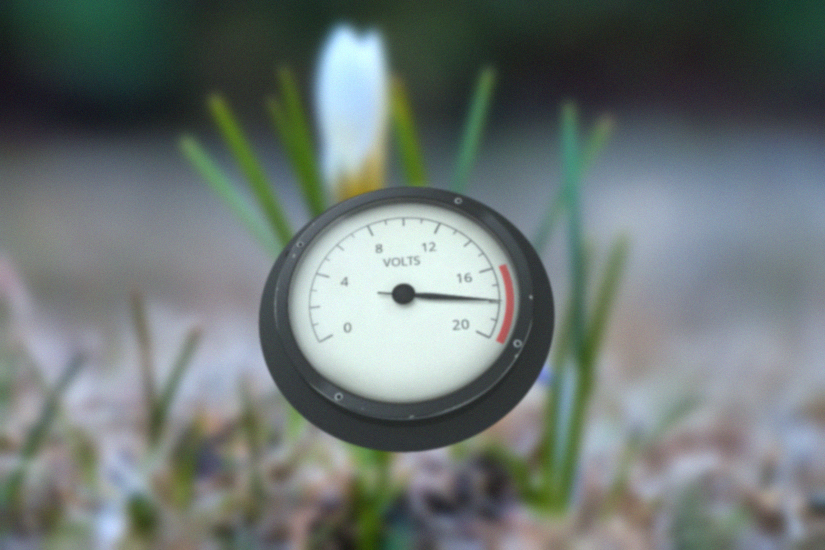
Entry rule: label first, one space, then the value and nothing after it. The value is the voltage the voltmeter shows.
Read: 18 V
